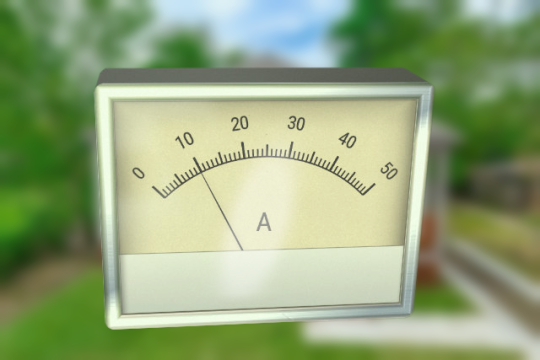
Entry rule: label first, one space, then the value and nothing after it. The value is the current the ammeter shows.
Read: 10 A
